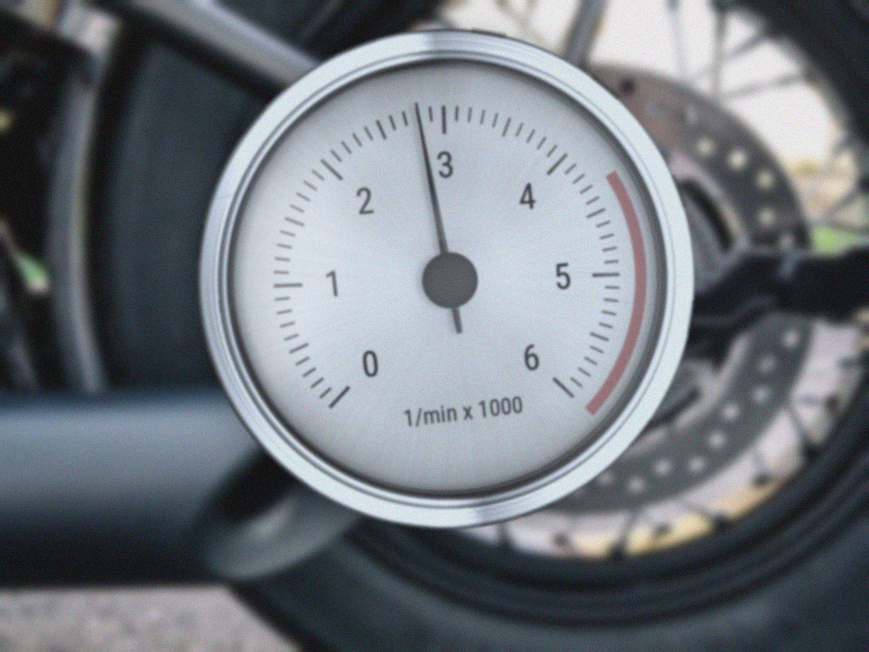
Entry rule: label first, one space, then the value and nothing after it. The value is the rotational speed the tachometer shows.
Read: 2800 rpm
